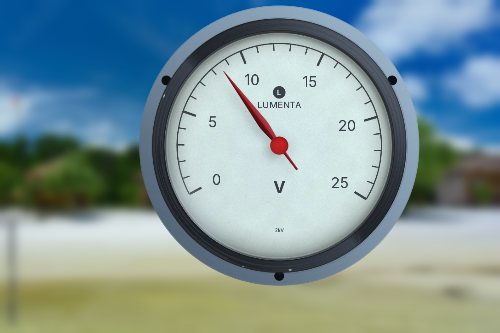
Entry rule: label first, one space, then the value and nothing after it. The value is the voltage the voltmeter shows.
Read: 8.5 V
